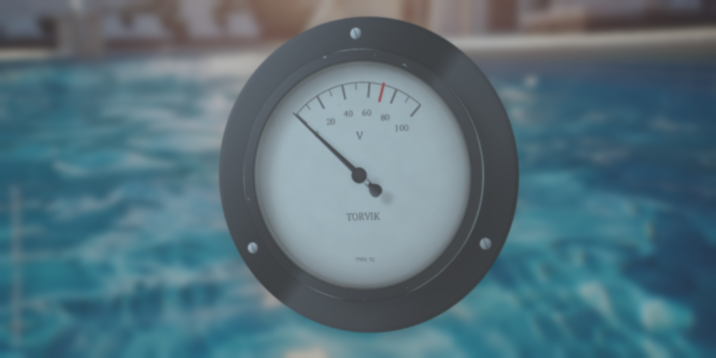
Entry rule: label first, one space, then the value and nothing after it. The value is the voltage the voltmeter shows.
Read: 0 V
